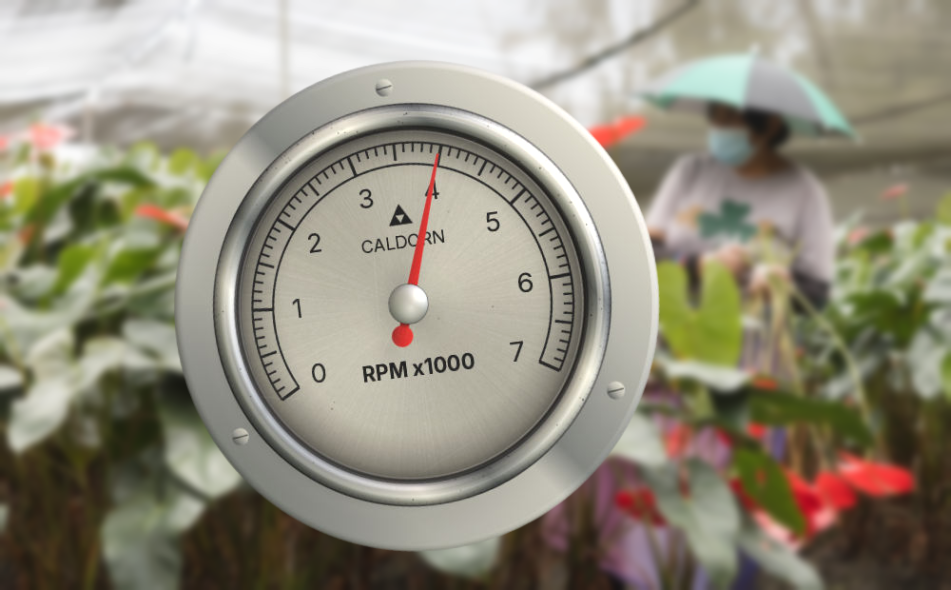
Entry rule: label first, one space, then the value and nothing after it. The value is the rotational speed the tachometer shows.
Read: 4000 rpm
